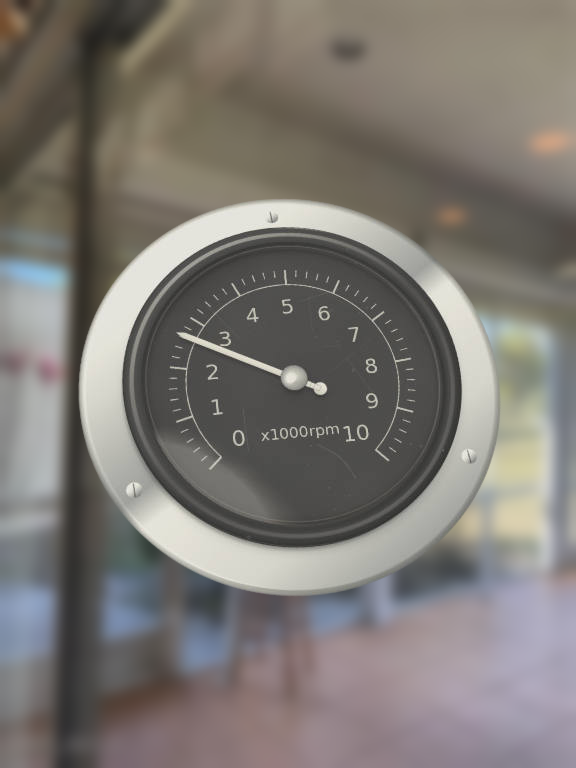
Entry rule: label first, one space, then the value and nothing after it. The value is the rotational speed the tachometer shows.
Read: 2600 rpm
